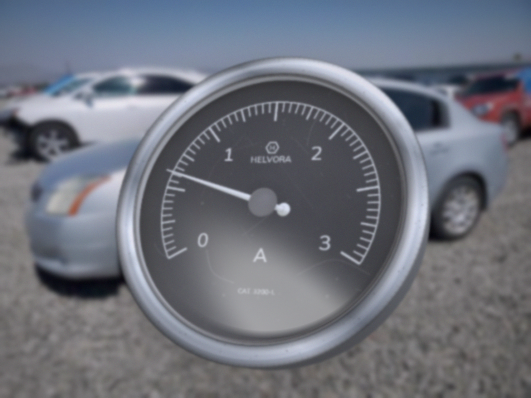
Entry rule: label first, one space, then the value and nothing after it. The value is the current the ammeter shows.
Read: 0.6 A
